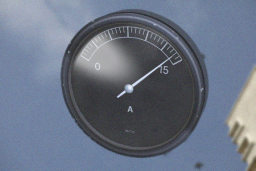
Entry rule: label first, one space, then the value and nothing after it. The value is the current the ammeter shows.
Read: 14 A
